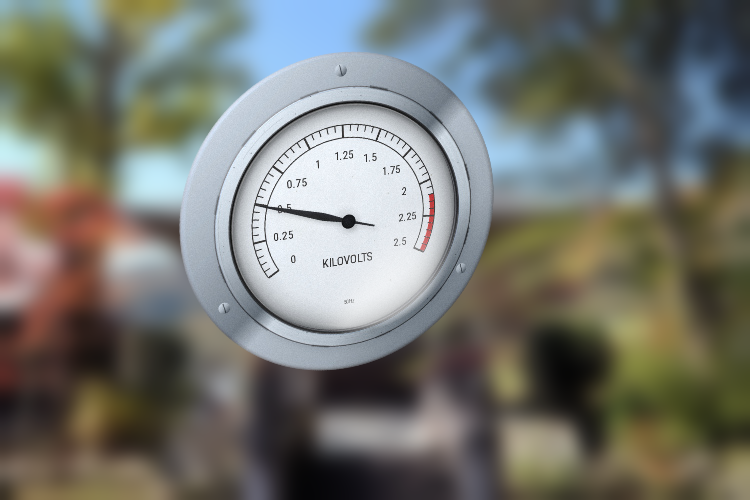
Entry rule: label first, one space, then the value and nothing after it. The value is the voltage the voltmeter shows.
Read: 0.5 kV
